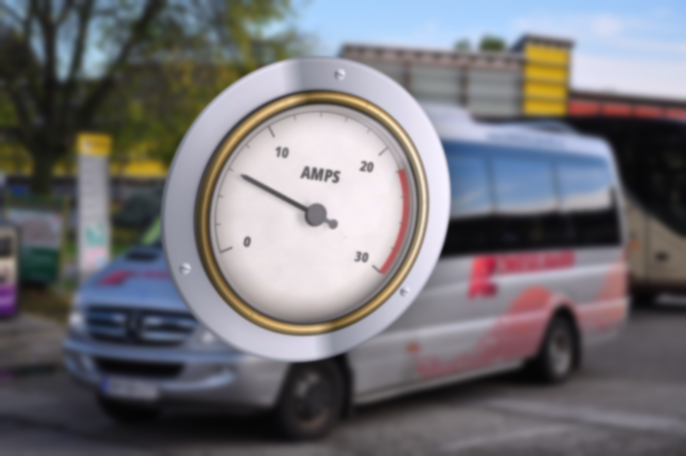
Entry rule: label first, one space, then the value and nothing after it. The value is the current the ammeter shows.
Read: 6 A
